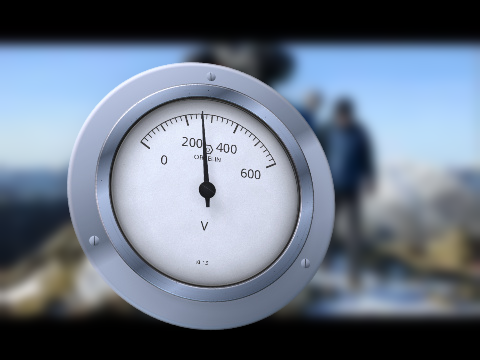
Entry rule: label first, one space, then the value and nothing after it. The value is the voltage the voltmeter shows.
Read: 260 V
